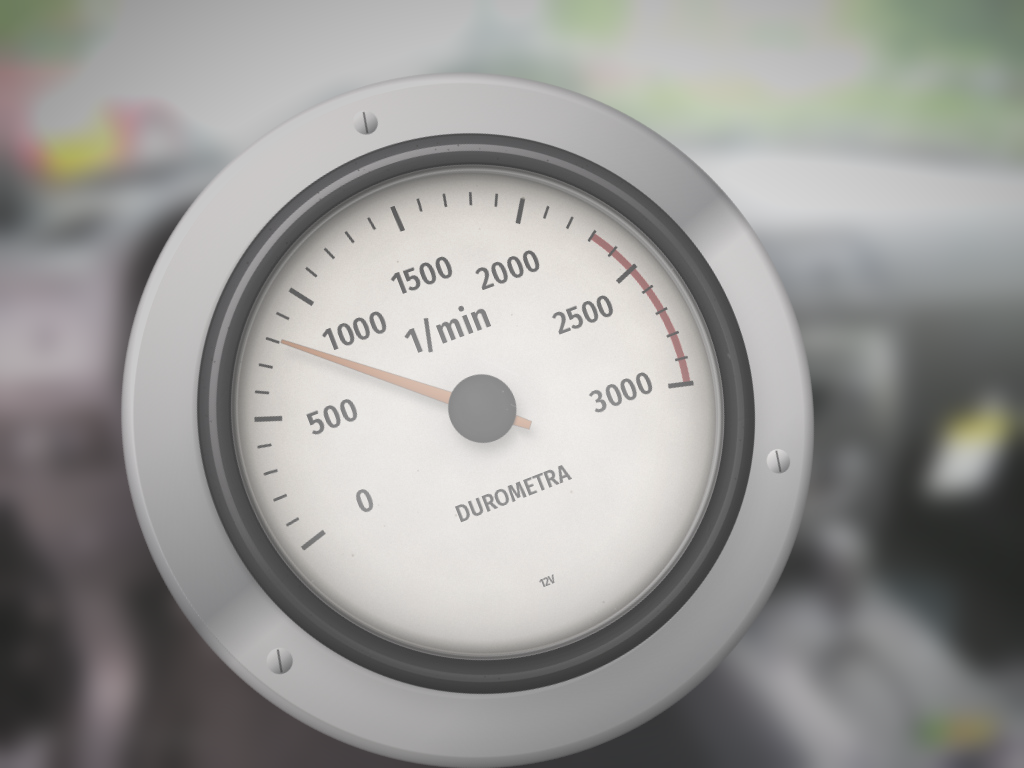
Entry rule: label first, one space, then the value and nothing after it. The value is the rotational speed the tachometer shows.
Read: 800 rpm
